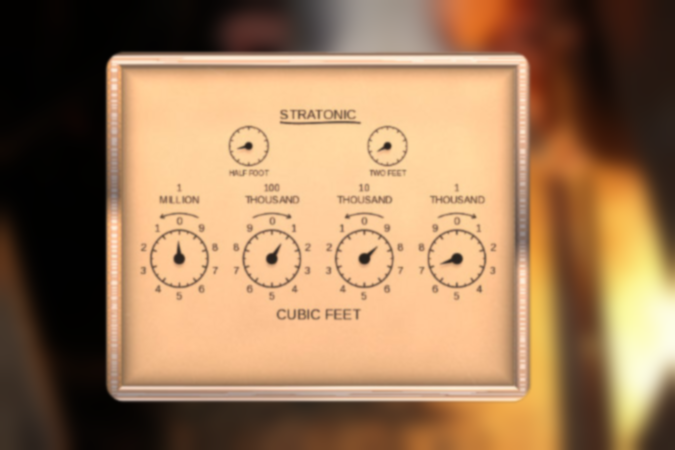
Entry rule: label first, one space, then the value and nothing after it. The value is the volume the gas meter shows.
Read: 8700 ft³
